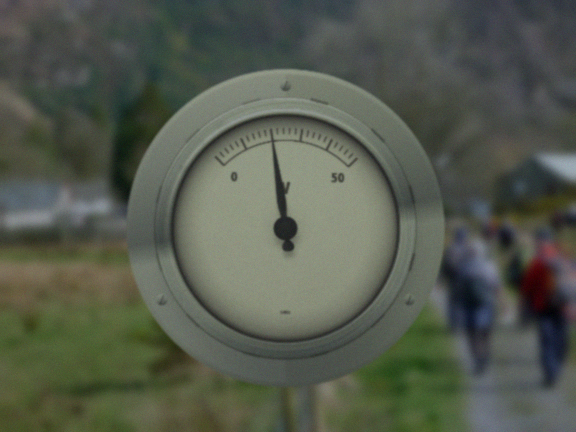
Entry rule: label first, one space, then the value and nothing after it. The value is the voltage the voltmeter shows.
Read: 20 V
